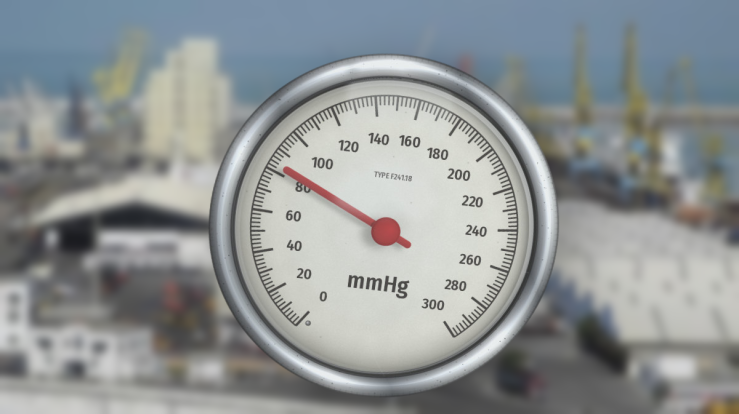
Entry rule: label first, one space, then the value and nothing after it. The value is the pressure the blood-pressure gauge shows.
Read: 84 mmHg
